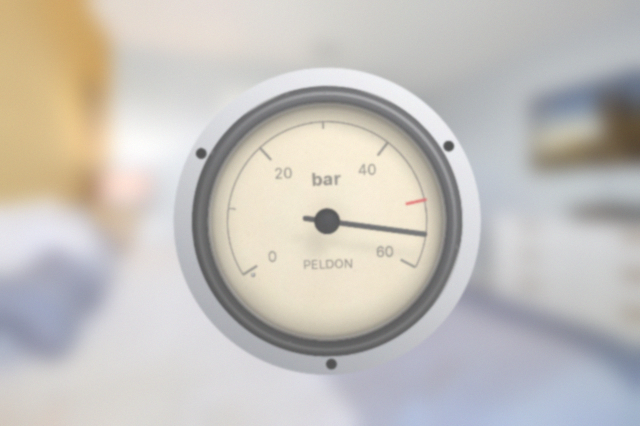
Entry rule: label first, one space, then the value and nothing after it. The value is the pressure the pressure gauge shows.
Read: 55 bar
